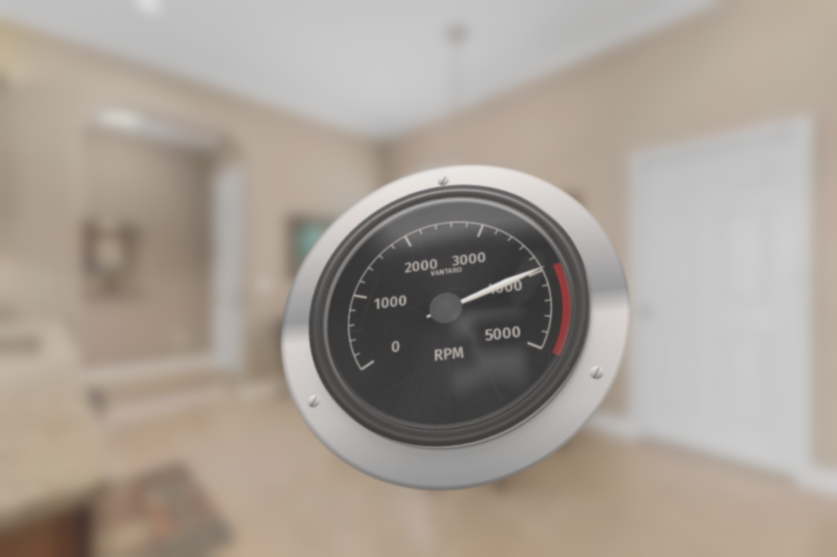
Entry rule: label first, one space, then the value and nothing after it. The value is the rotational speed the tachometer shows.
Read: 4000 rpm
